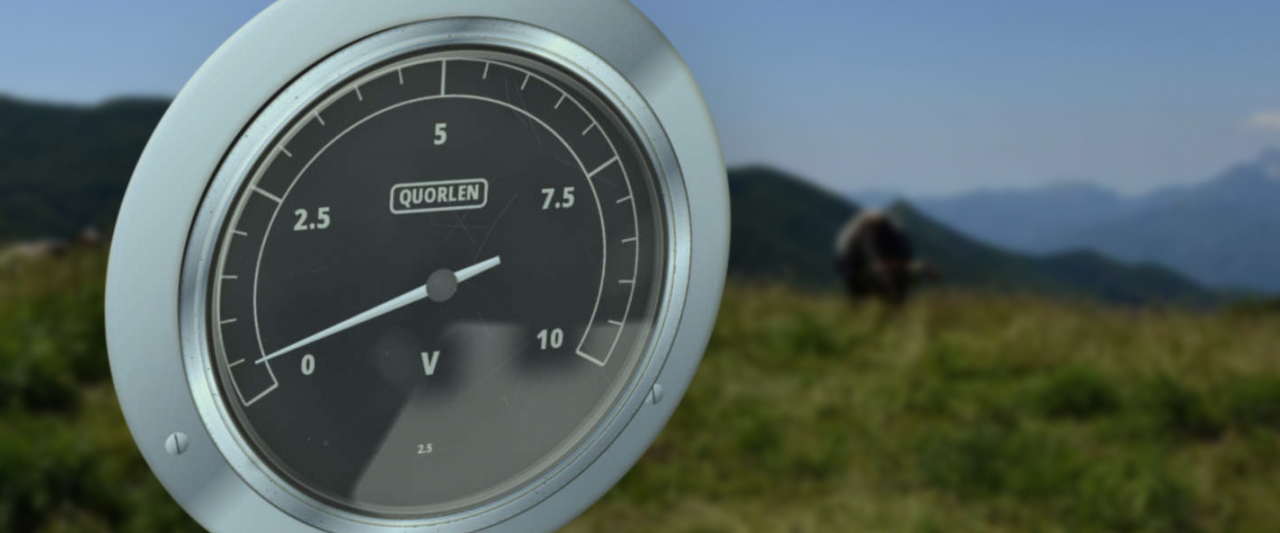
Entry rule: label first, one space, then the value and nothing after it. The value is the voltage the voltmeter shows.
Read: 0.5 V
